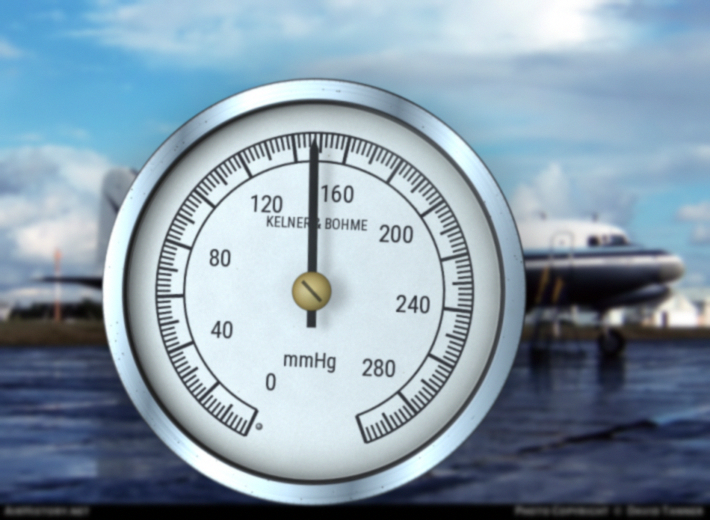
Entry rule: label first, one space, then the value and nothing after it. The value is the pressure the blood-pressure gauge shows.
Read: 148 mmHg
